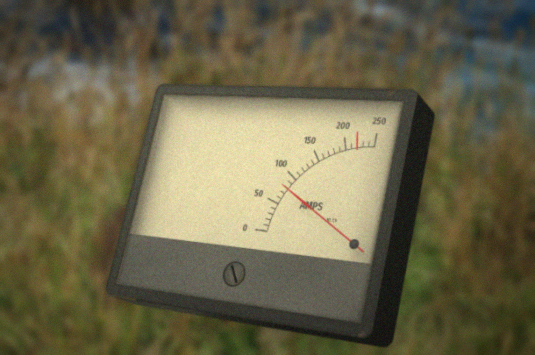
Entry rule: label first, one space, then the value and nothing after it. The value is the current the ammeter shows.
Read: 80 A
